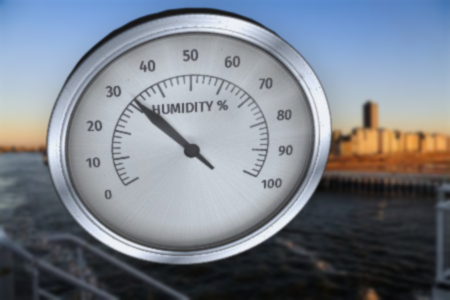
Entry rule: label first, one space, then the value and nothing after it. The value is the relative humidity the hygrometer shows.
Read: 32 %
